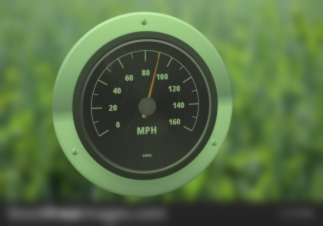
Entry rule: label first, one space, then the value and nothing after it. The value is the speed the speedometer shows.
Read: 90 mph
